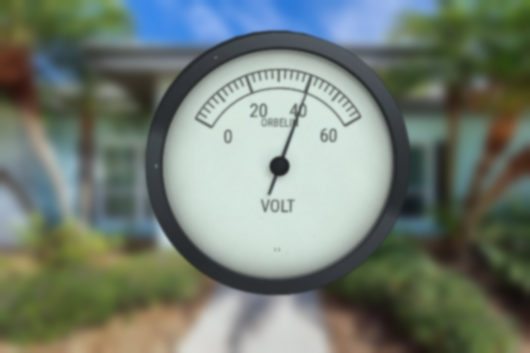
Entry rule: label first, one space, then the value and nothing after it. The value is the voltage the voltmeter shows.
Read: 40 V
